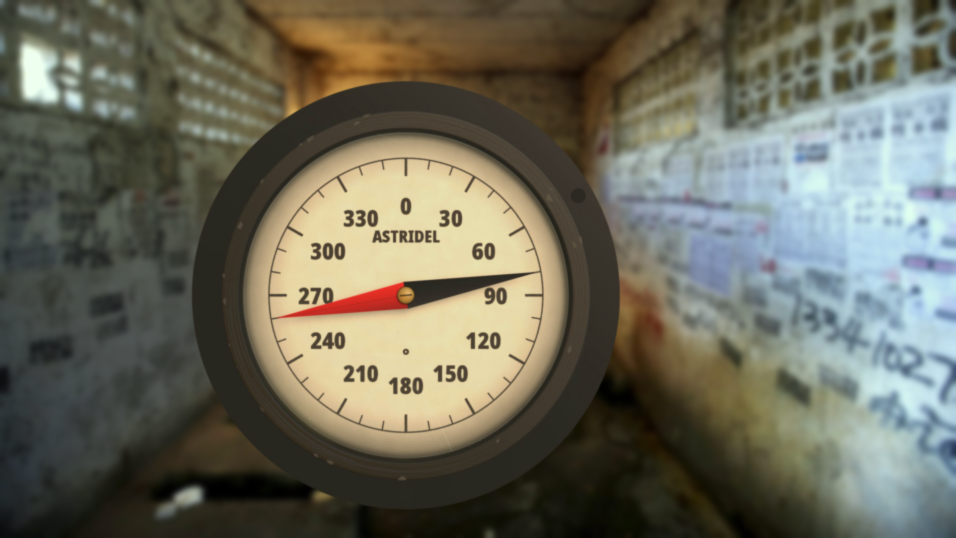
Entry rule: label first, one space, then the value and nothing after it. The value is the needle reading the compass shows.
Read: 260 °
